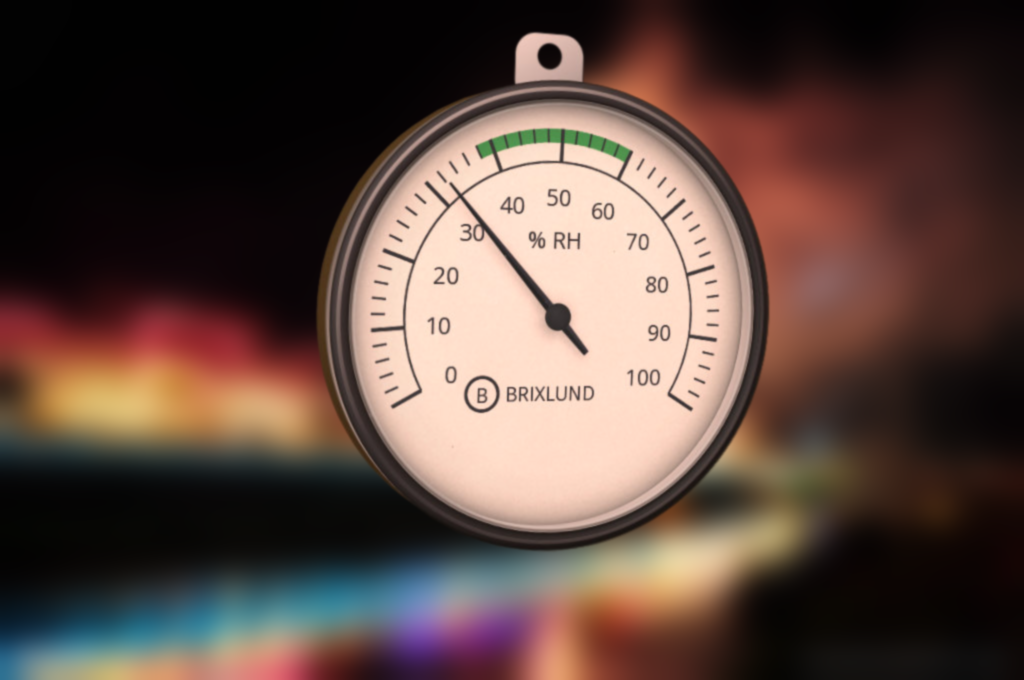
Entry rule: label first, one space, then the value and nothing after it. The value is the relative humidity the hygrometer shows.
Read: 32 %
